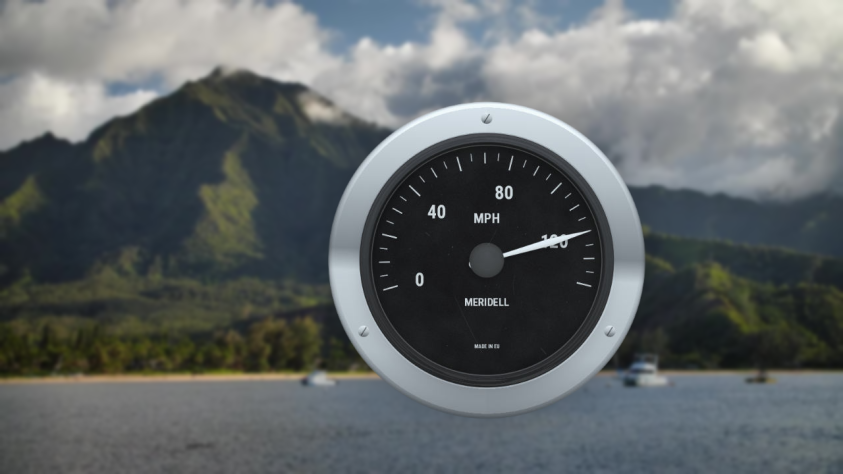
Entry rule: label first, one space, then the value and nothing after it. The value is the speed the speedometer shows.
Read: 120 mph
